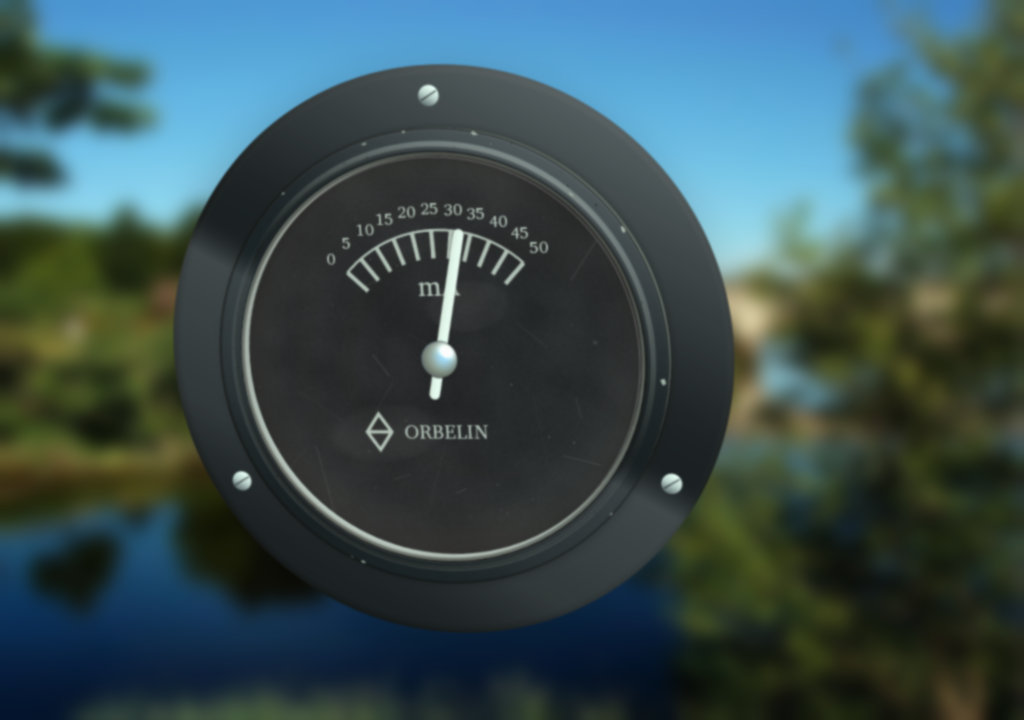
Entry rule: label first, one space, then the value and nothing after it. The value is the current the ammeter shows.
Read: 32.5 mA
